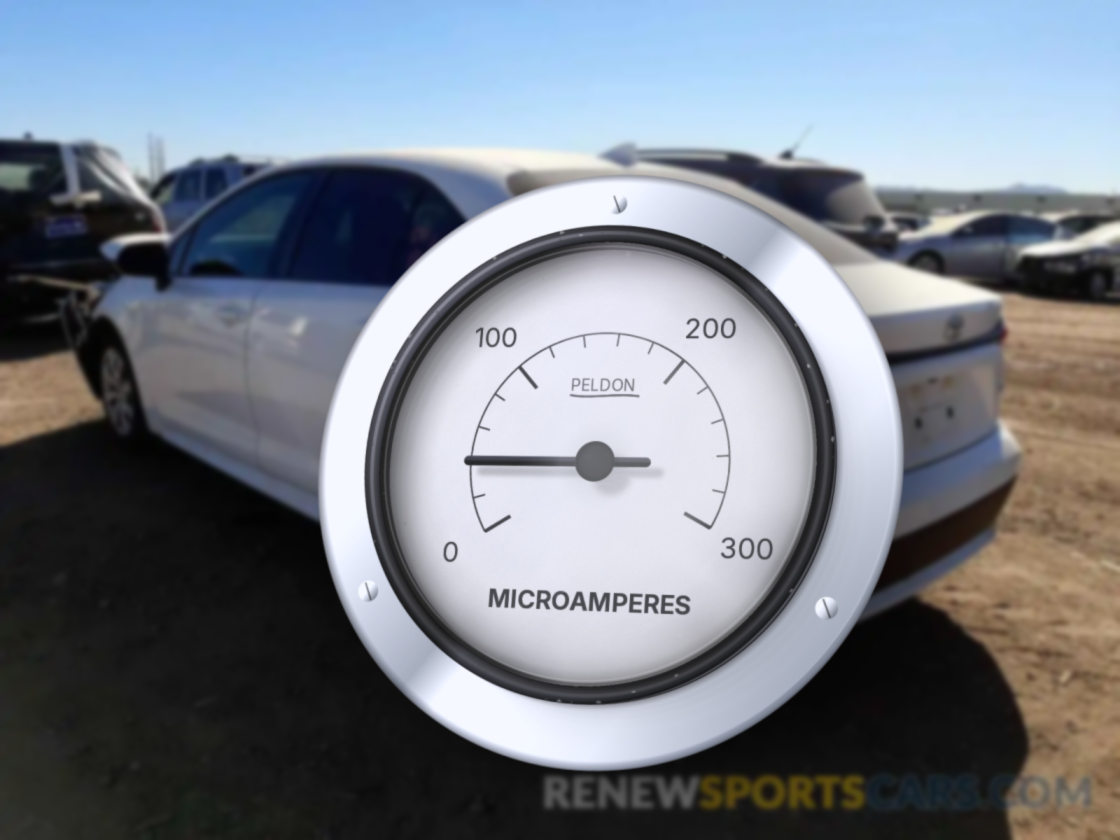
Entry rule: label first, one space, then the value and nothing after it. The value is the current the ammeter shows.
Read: 40 µA
